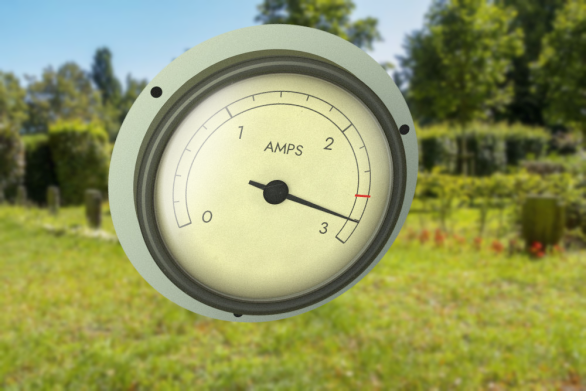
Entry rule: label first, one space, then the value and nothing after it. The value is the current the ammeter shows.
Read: 2.8 A
